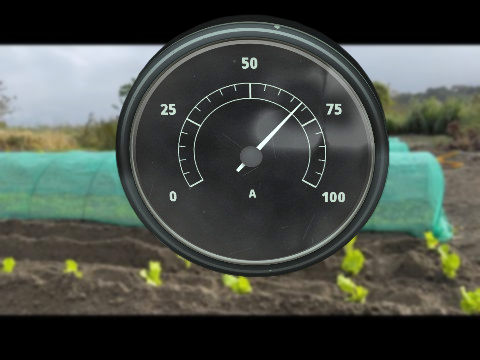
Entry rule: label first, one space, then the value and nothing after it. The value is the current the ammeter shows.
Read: 67.5 A
